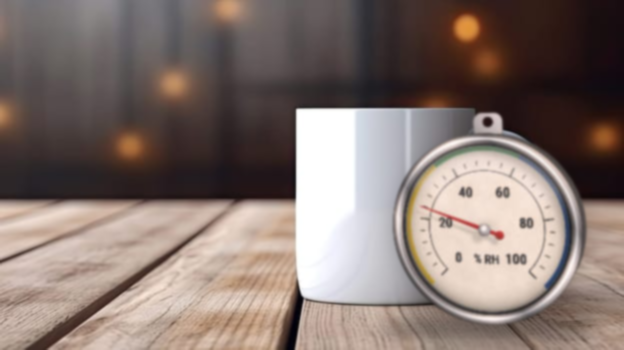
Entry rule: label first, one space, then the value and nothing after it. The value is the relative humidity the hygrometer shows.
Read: 24 %
